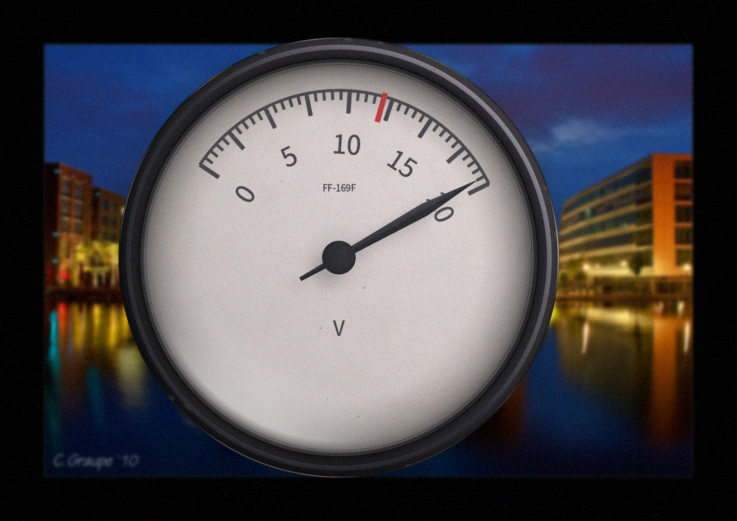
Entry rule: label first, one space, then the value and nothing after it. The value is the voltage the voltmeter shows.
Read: 19.5 V
